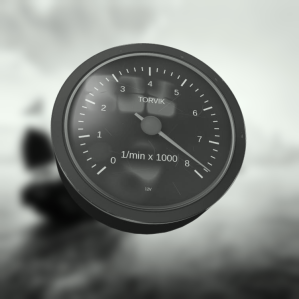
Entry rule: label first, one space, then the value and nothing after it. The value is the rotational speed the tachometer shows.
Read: 7800 rpm
